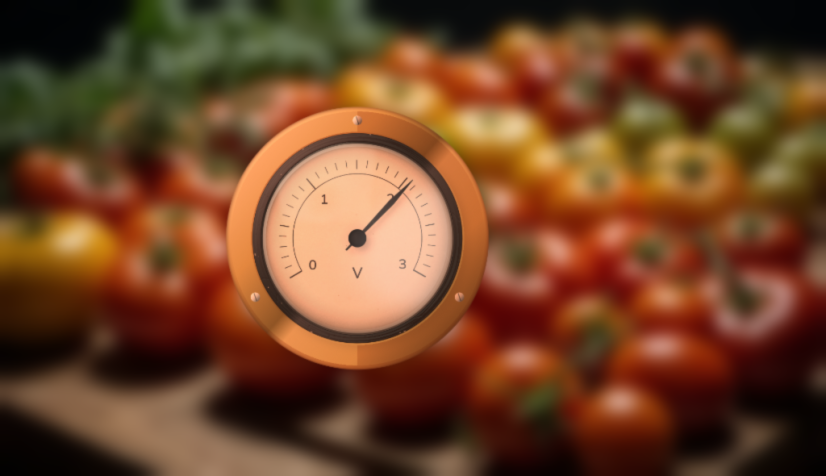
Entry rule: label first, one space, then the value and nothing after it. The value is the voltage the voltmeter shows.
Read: 2.05 V
